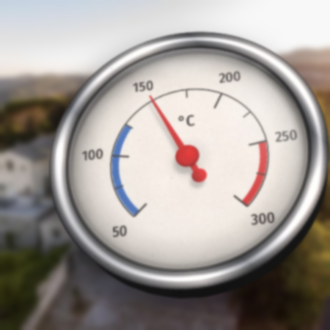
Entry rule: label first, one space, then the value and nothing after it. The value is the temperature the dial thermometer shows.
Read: 150 °C
